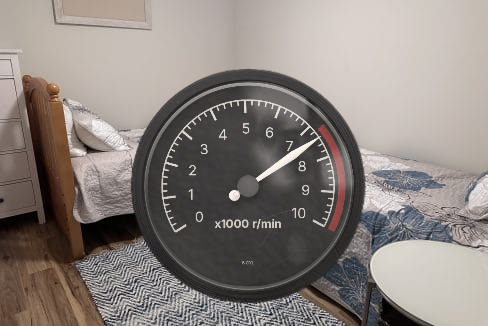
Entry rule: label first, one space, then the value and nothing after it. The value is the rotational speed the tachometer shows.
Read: 7400 rpm
